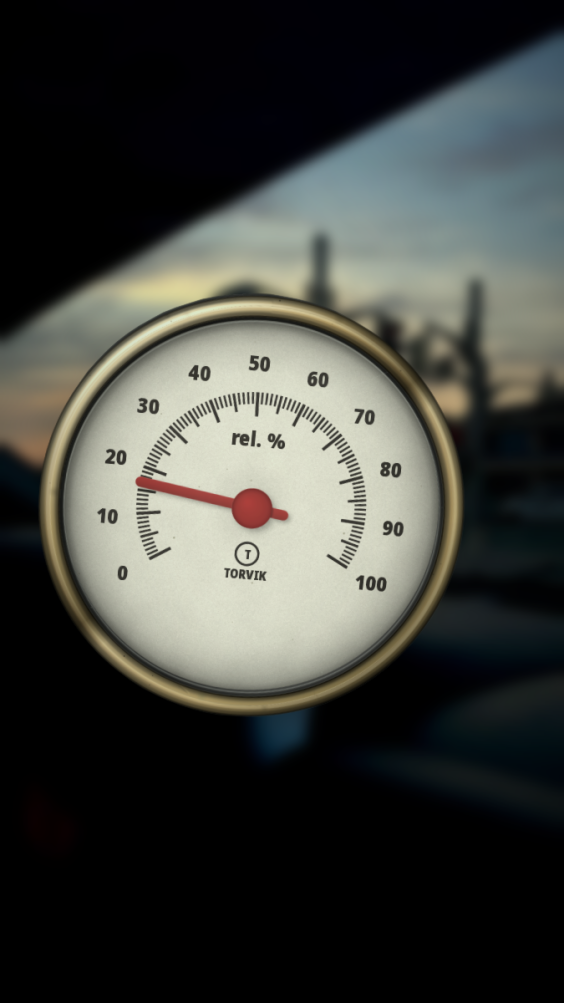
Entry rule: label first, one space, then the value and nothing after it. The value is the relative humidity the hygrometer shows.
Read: 17 %
